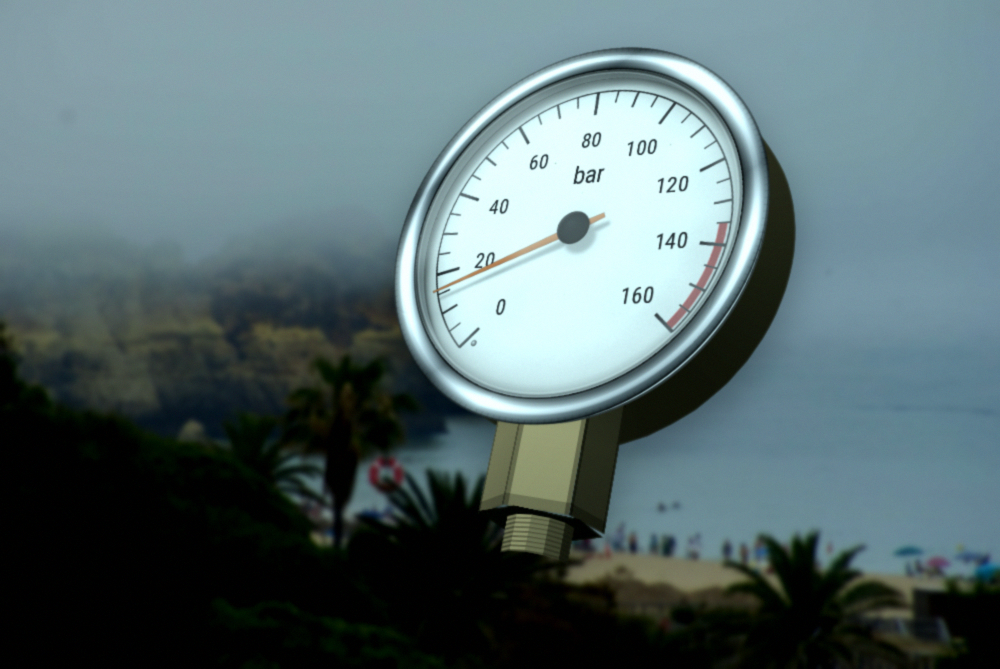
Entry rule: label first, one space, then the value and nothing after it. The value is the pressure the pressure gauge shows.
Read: 15 bar
